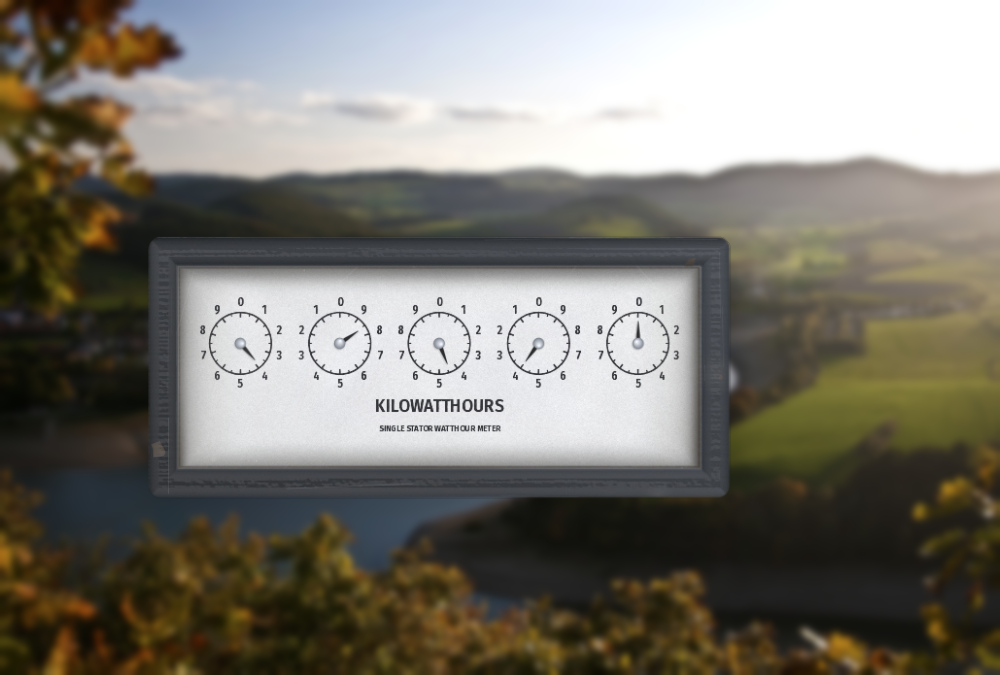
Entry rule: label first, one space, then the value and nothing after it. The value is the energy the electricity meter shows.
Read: 38440 kWh
